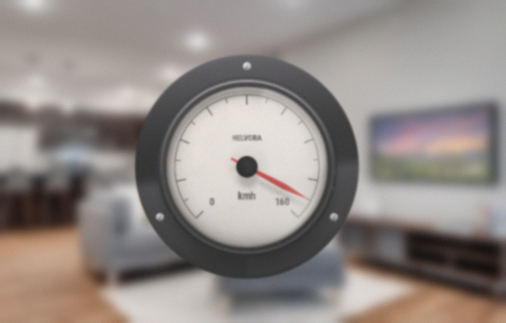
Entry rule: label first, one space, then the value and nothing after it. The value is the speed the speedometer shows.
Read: 150 km/h
